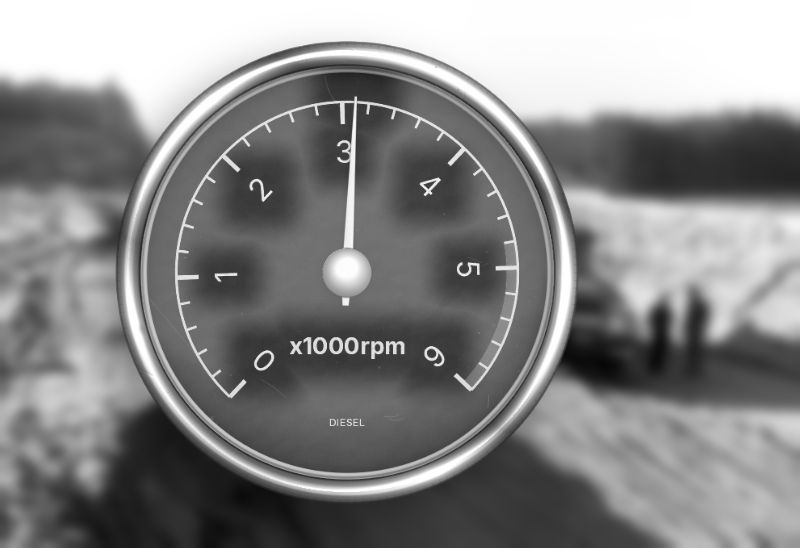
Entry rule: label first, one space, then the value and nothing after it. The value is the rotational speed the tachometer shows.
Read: 3100 rpm
